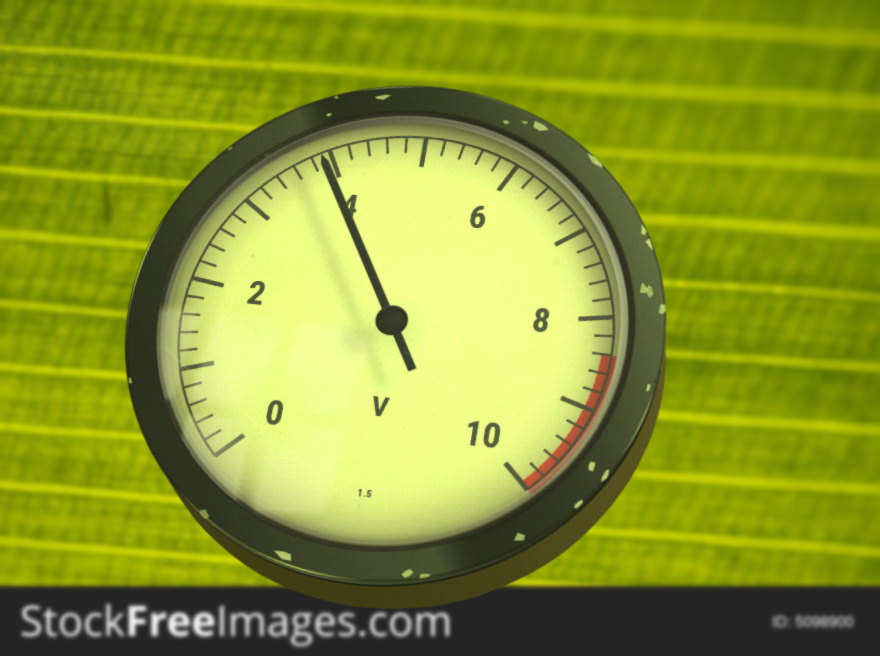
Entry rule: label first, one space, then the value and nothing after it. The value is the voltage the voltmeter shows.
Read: 3.9 V
